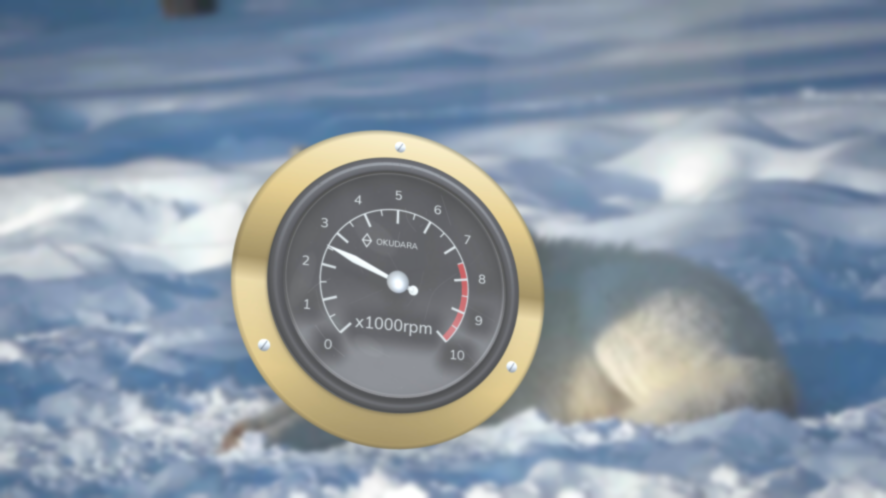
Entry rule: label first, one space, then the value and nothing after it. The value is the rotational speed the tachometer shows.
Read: 2500 rpm
